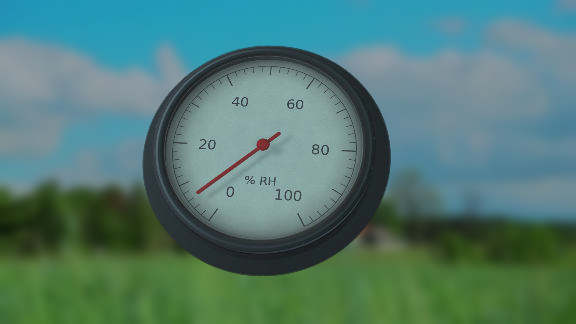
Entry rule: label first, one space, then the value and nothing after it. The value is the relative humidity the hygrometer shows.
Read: 6 %
